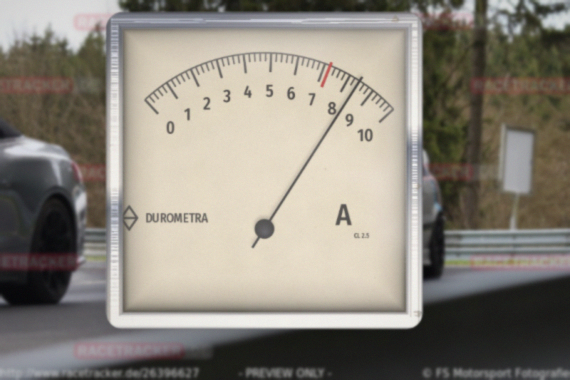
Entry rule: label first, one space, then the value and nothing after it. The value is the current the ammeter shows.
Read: 8.4 A
